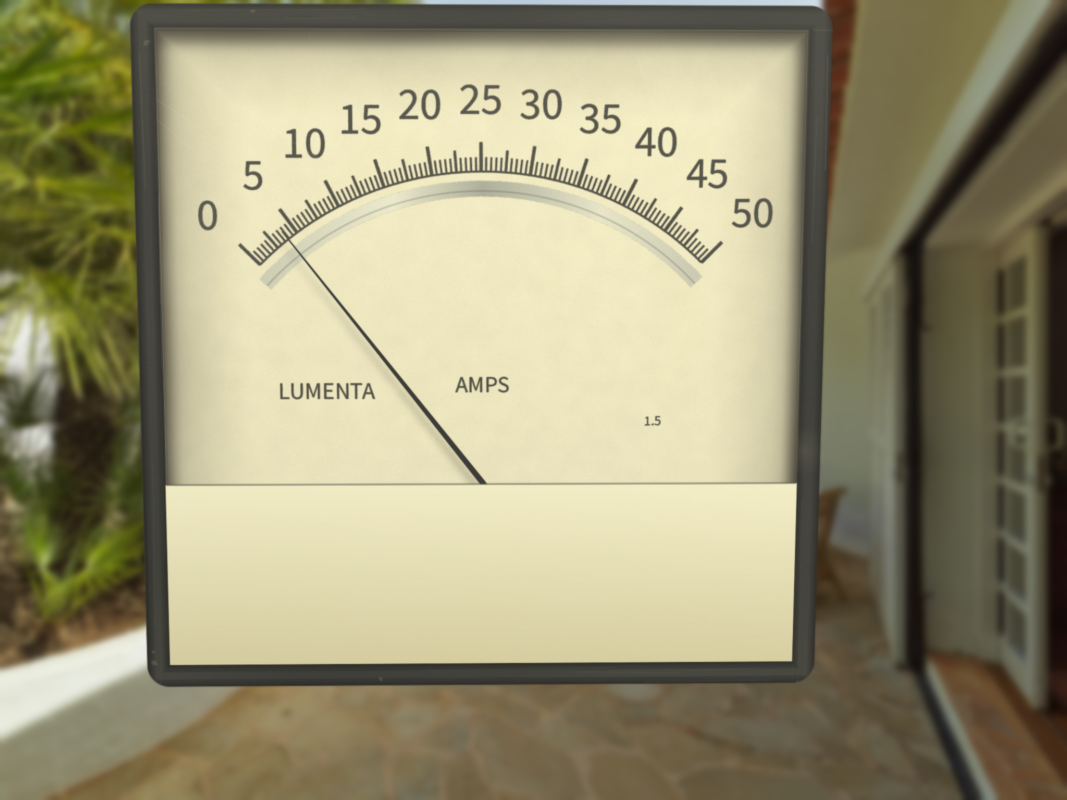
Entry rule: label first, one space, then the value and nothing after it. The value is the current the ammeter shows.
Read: 4 A
